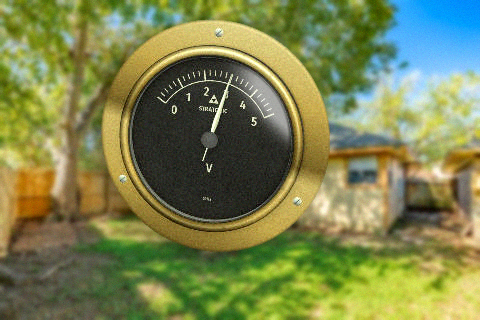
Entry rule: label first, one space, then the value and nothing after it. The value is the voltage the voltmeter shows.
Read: 3 V
